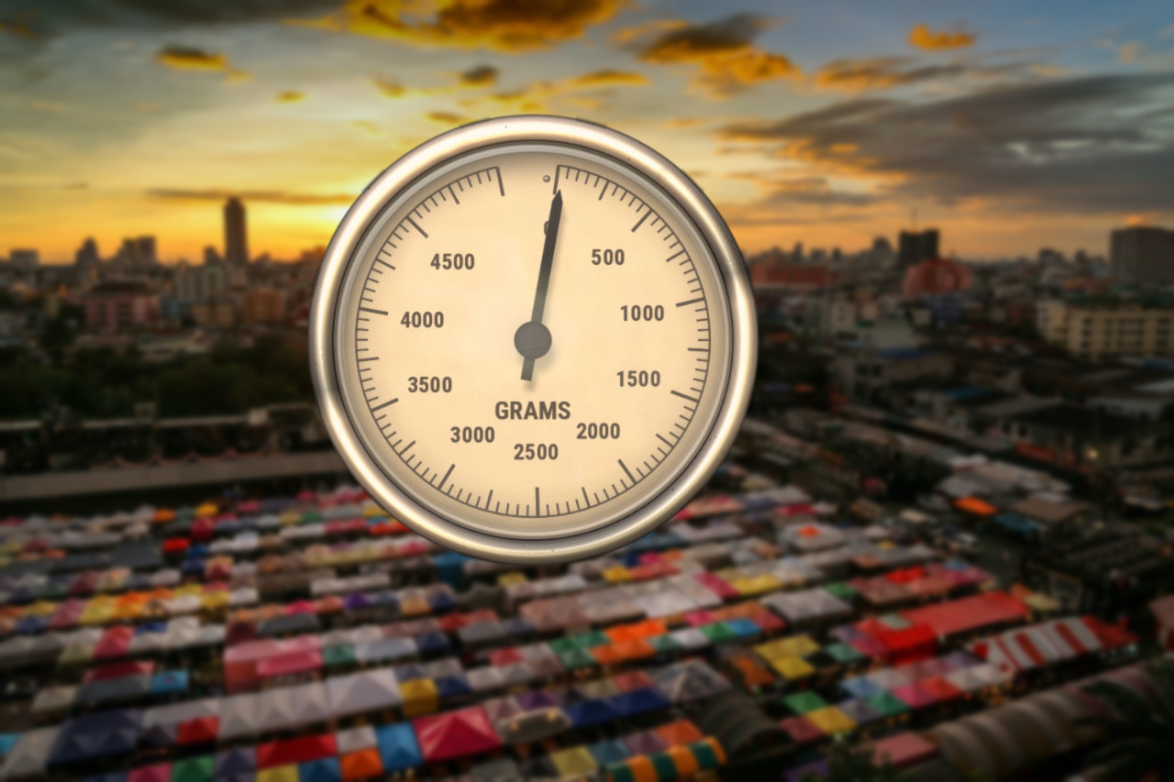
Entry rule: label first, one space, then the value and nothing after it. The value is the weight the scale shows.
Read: 25 g
